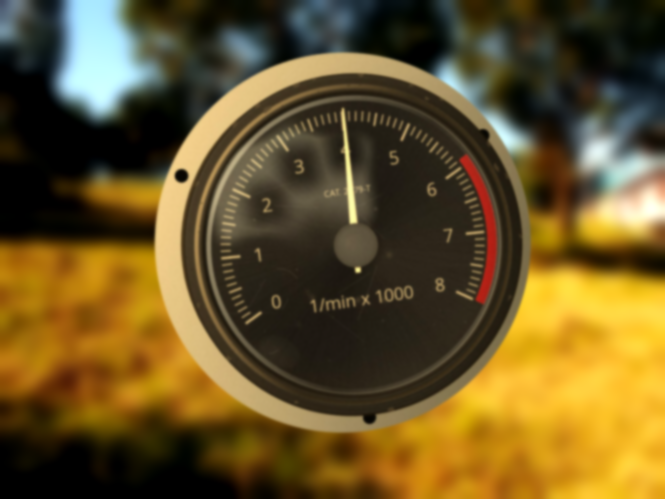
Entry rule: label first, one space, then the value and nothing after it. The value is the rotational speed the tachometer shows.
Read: 4000 rpm
